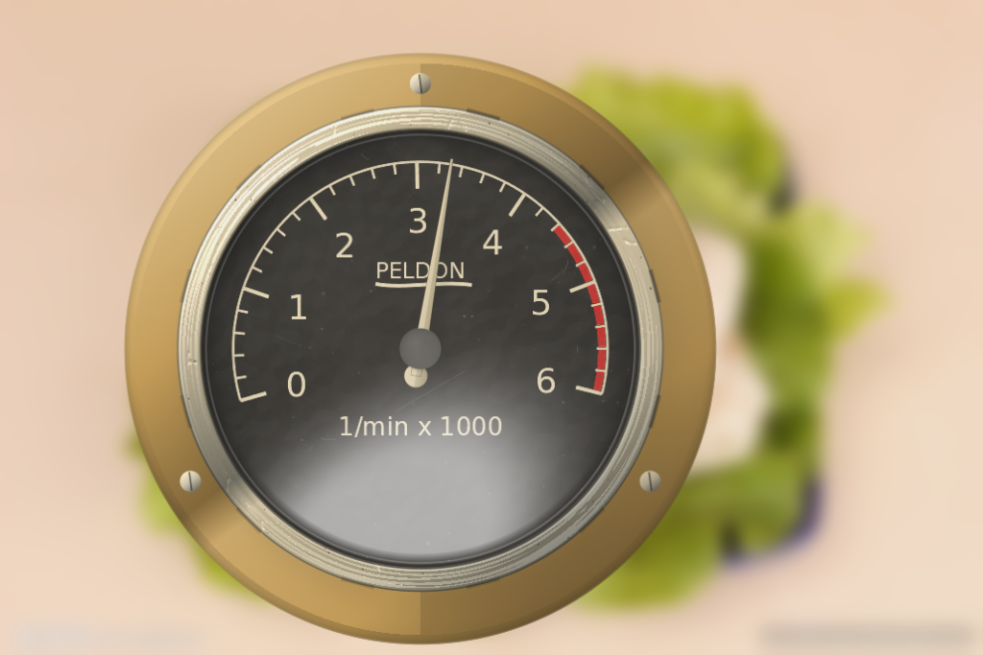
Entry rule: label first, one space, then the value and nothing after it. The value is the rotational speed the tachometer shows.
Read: 3300 rpm
